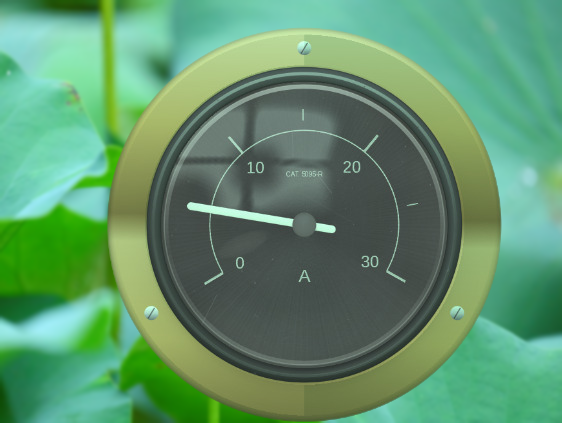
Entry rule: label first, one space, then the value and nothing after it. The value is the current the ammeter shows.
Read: 5 A
